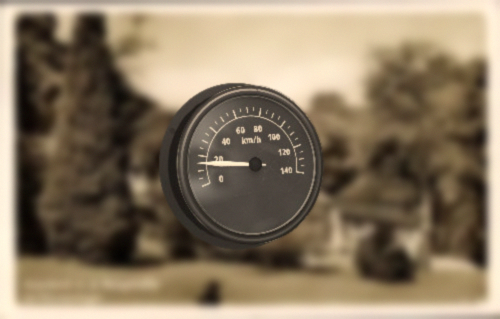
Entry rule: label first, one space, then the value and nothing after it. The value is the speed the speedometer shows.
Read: 15 km/h
